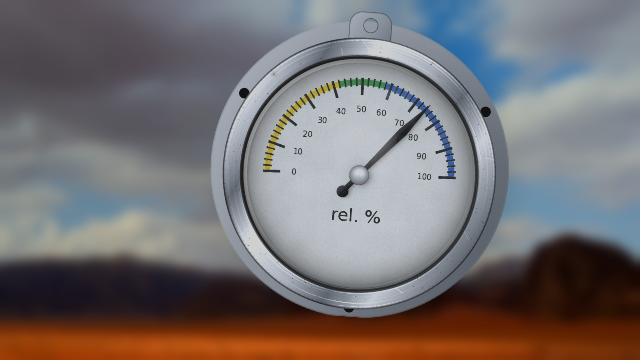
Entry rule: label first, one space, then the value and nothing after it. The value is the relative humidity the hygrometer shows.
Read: 74 %
